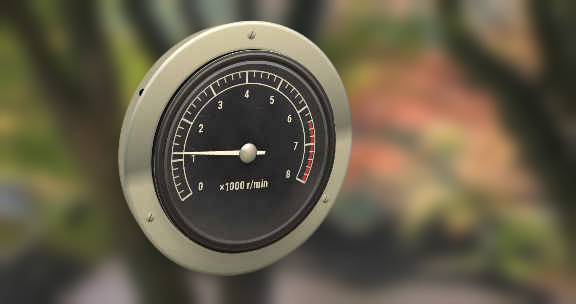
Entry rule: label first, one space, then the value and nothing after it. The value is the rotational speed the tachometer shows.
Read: 1200 rpm
